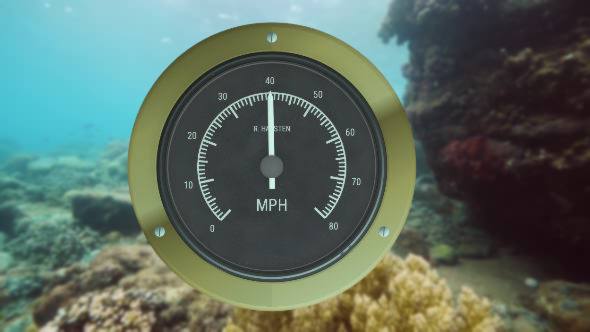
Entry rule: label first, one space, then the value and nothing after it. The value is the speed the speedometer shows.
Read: 40 mph
